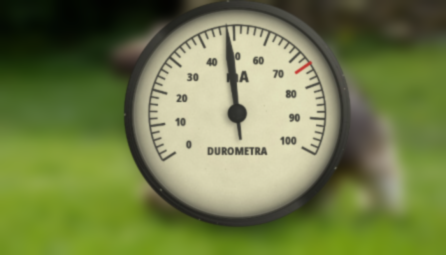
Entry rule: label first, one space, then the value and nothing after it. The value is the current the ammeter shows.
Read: 48 mA
